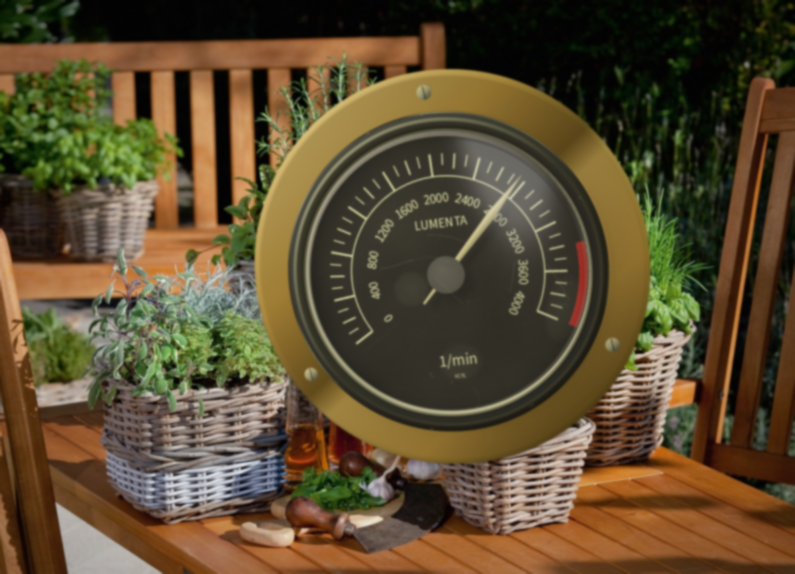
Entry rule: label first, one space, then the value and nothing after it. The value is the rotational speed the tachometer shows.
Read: 2750 rpm
